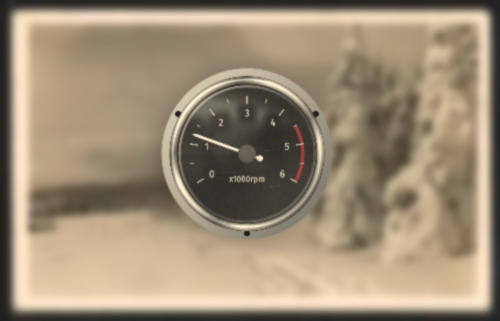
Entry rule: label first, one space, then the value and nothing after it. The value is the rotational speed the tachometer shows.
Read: 1250 rpm
